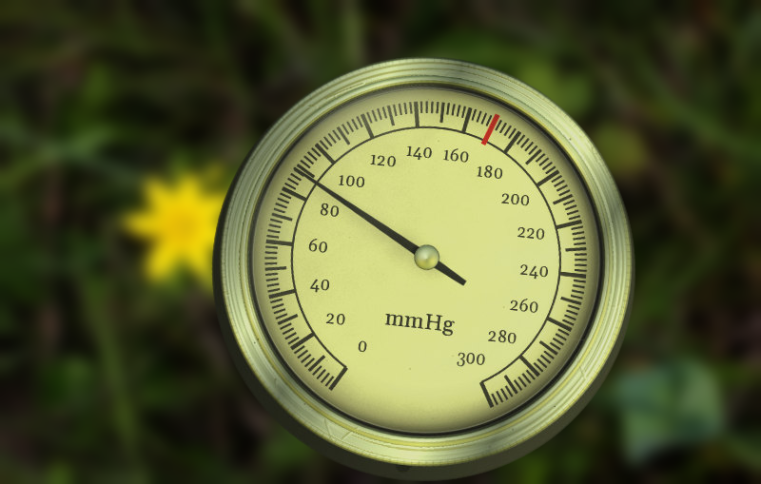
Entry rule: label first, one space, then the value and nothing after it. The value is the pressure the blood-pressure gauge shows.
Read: 88 mmHg
